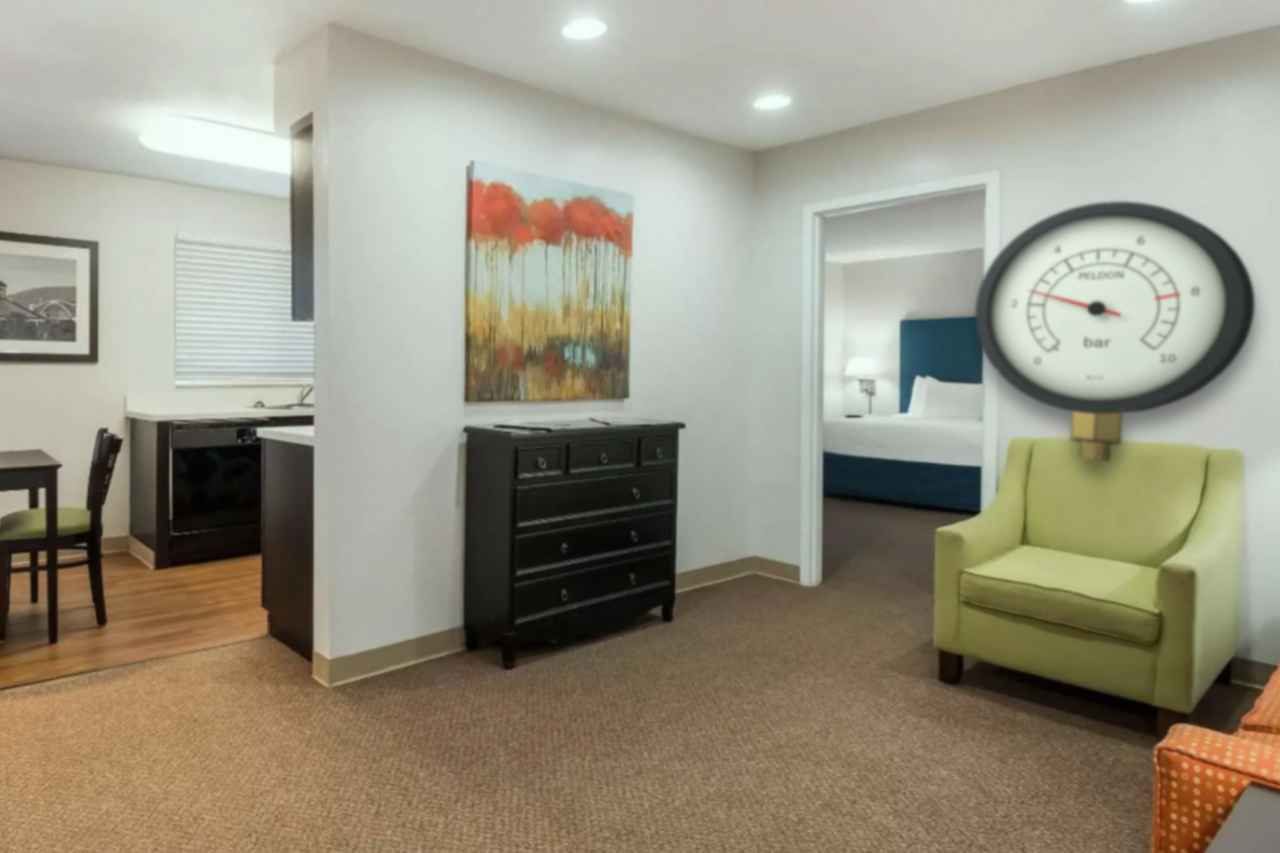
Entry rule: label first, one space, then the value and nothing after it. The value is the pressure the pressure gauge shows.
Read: 2.5 bar
